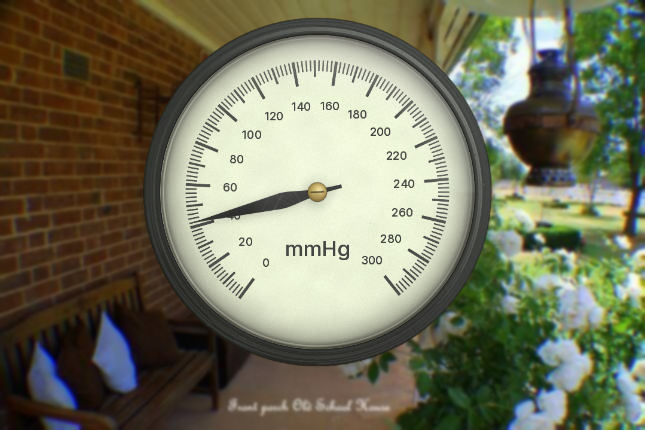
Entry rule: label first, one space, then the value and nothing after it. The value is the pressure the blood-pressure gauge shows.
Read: 42 mmHg
